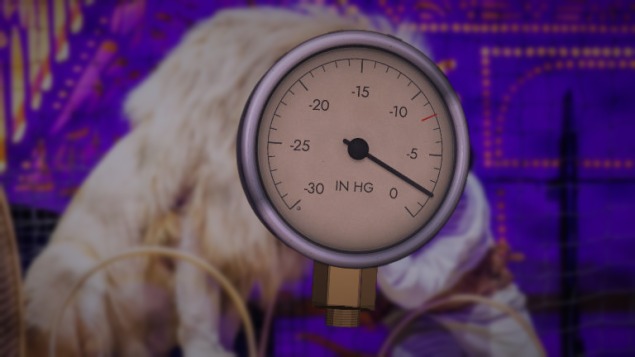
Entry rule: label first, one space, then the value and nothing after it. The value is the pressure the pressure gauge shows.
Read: -2 inHg
